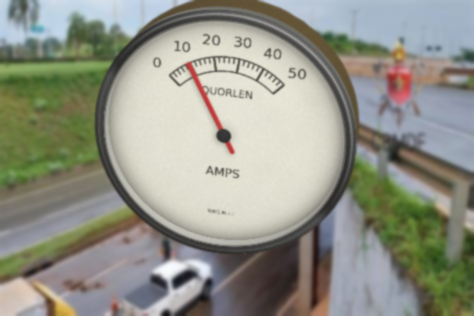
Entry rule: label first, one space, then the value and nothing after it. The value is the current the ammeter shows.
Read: 10 A
